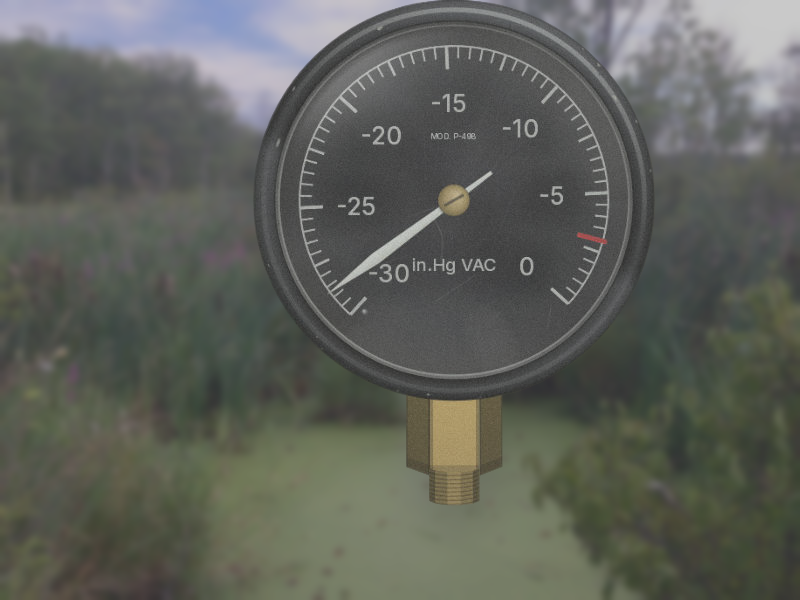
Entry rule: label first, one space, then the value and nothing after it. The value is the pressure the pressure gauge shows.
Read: -28.75 inHg
